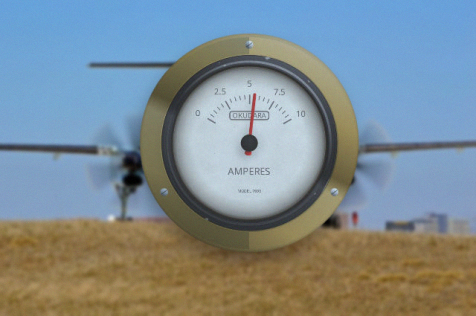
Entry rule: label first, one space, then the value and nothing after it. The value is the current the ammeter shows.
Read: 5.5 A
